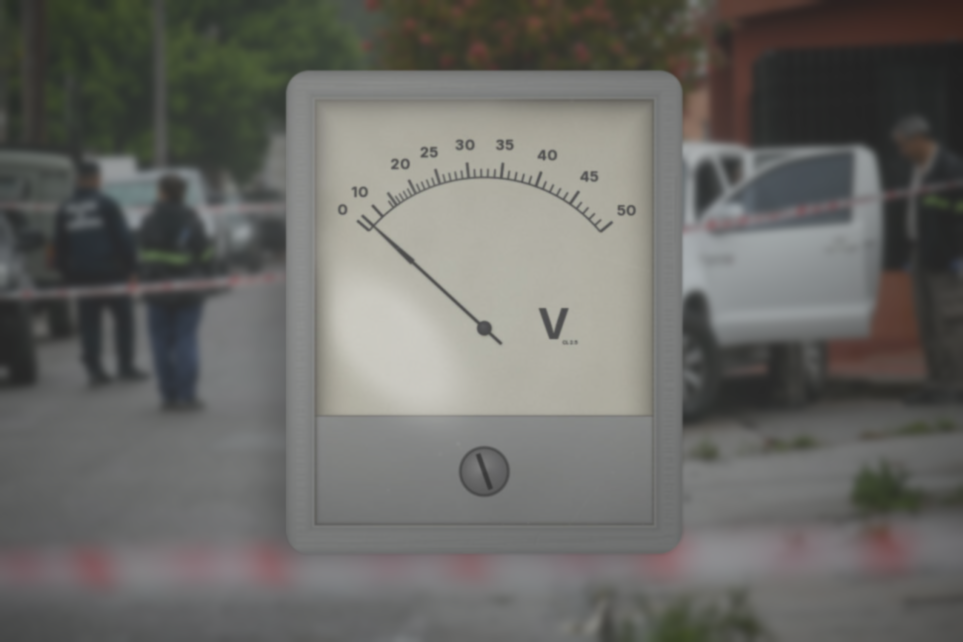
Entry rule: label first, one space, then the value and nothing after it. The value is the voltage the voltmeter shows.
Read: 5 V
